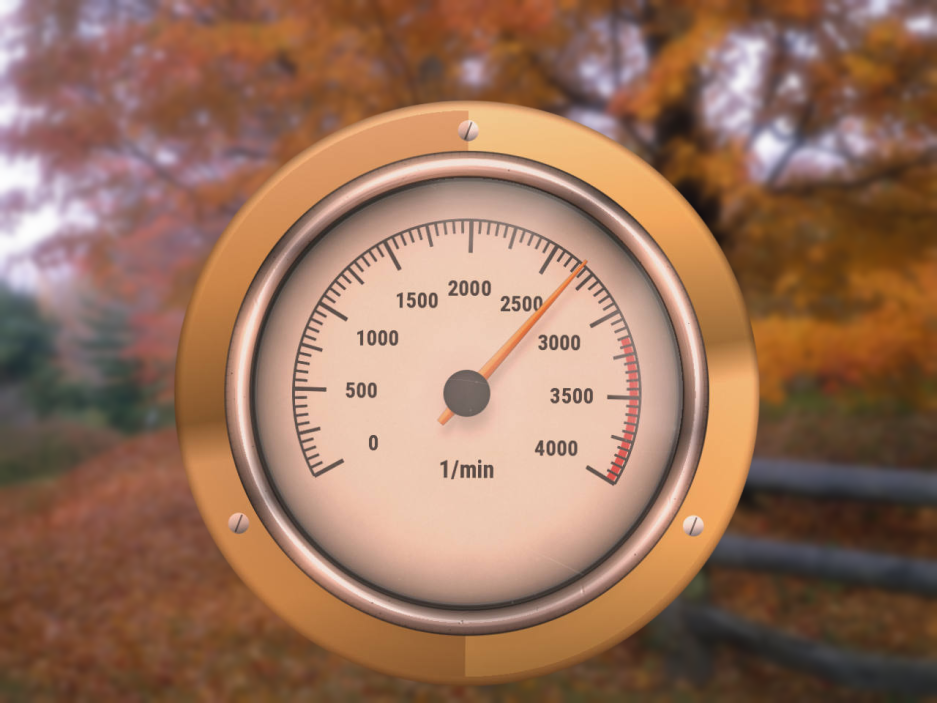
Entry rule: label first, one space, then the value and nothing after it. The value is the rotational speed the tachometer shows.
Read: 2675 rpm
